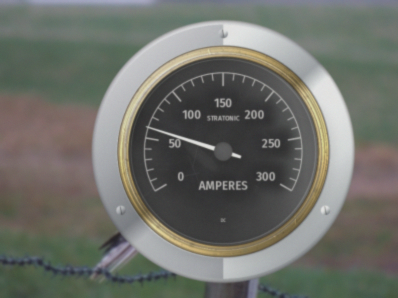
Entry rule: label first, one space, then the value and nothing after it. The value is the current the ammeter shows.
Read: 60 A
